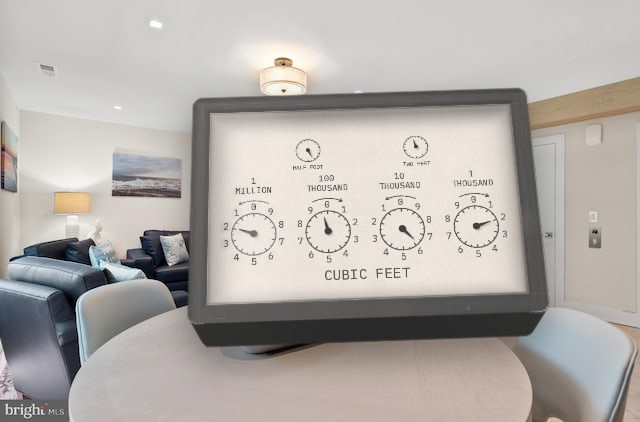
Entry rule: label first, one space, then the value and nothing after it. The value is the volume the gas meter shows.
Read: 196200 ft³
